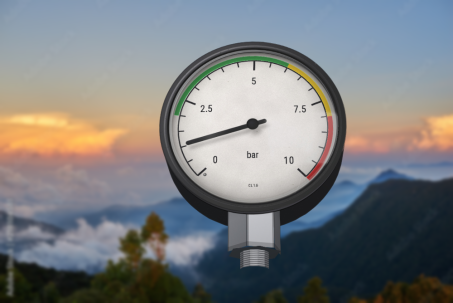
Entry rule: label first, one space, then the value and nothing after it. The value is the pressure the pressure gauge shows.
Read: 1 bar
